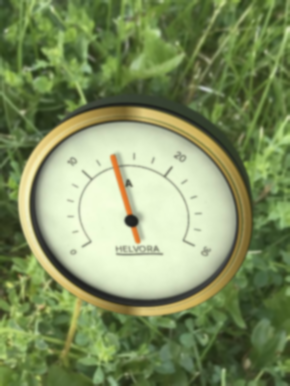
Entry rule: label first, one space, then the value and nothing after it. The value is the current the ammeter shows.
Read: 14 A
